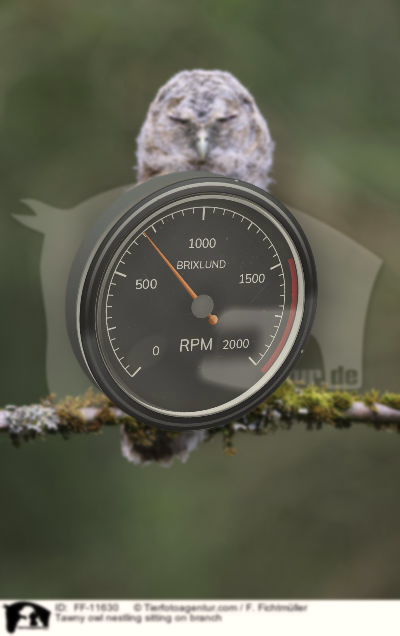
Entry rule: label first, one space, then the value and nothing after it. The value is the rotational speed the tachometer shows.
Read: 700 rpm
